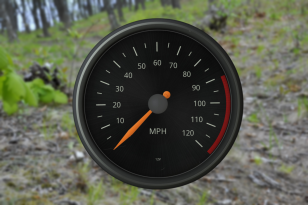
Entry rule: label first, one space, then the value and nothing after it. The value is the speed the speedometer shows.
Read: 0 mph
